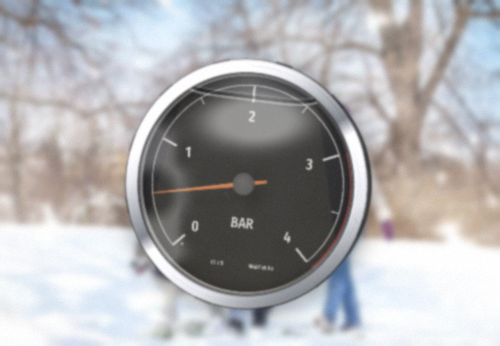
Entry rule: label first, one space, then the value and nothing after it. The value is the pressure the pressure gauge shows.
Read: 0.5 bar
